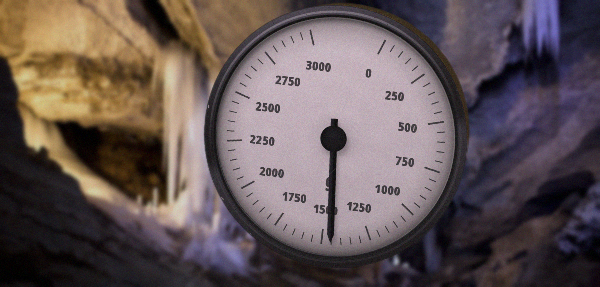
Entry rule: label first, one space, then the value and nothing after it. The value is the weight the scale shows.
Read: 1450 g
